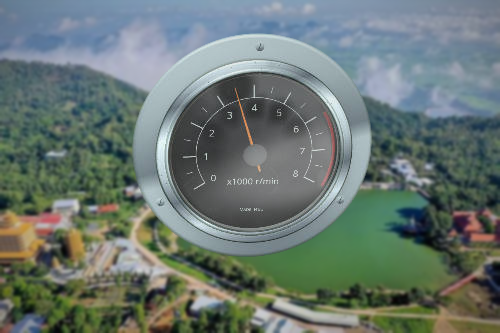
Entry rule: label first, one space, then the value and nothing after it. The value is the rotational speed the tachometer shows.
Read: 3500 rpm
